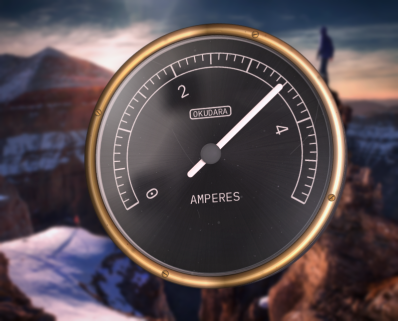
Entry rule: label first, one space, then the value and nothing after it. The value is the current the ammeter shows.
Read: 3.5 A
